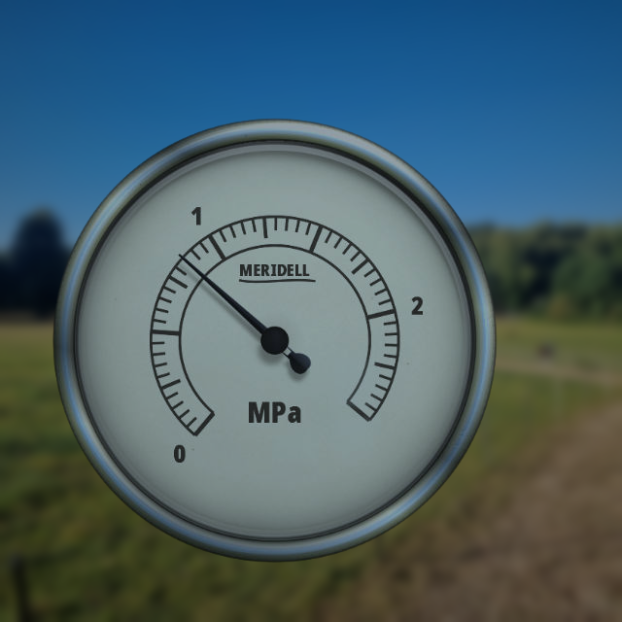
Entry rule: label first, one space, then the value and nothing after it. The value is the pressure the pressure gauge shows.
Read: 0.85 MPa
